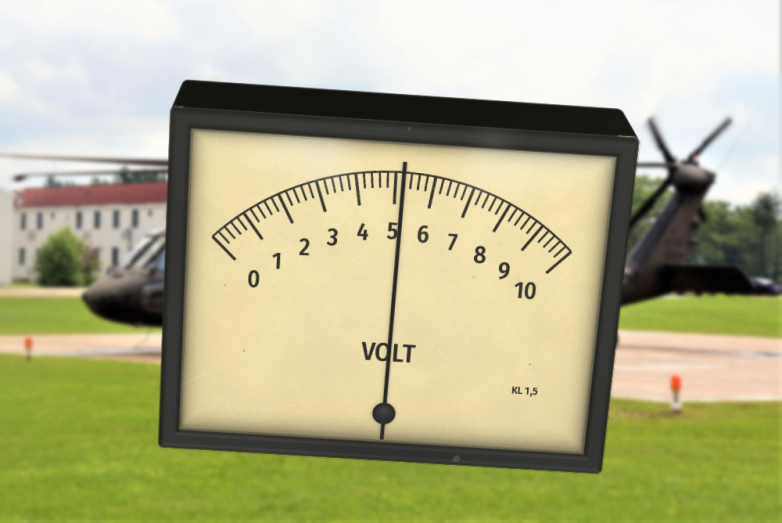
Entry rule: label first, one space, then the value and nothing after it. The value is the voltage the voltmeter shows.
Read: 5.2 V
